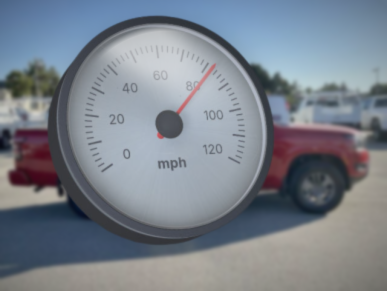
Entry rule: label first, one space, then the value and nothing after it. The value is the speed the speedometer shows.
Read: 82 mph
